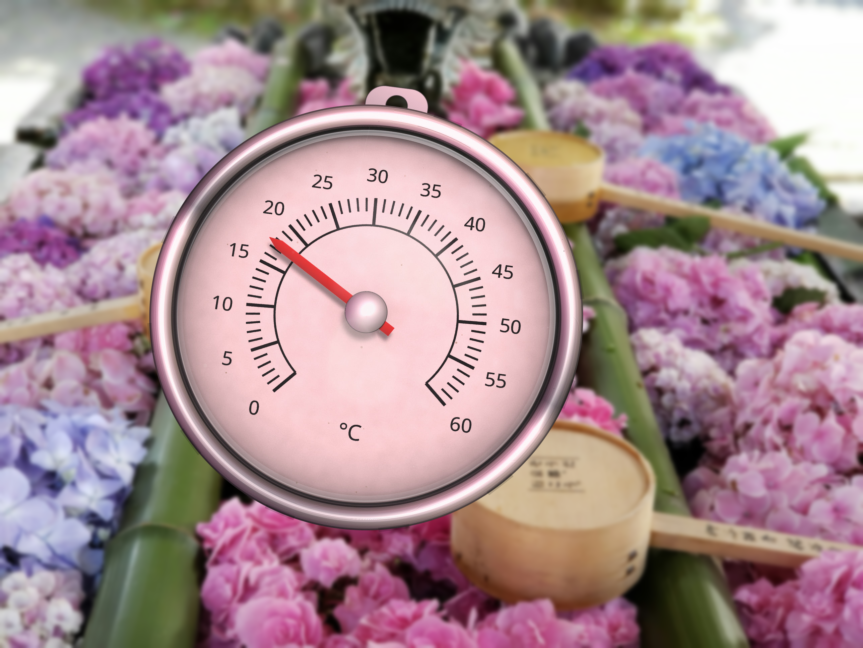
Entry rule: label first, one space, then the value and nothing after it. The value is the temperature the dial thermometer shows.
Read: 17.5 °C
